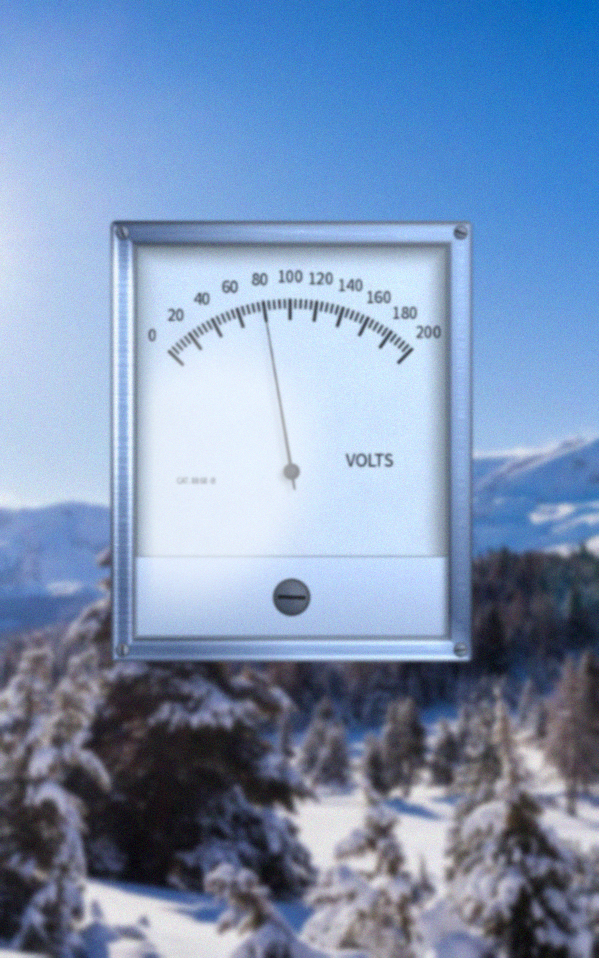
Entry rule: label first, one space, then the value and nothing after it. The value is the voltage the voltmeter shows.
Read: 80 V
